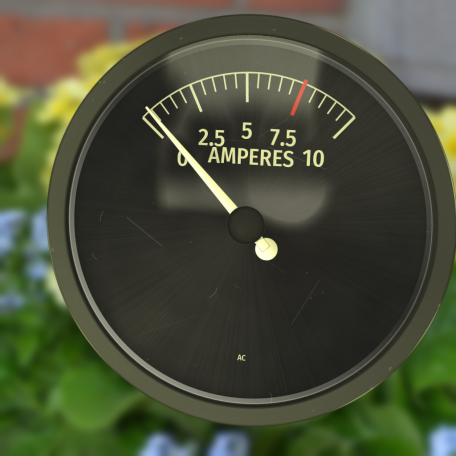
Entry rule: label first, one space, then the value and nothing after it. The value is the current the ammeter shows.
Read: 0.5 A
